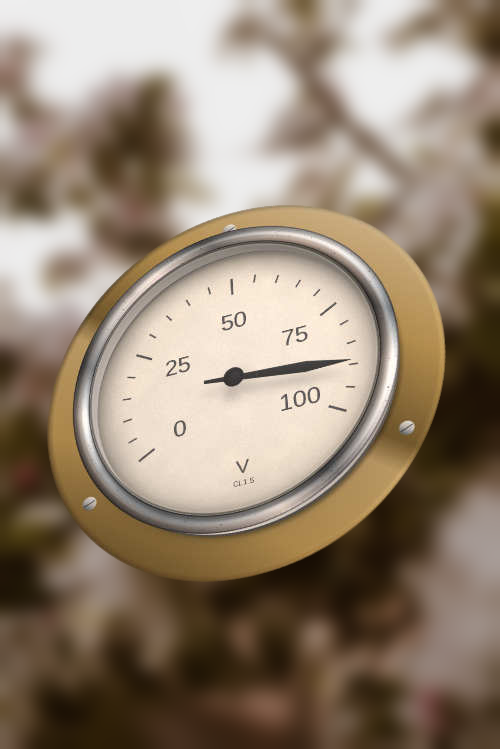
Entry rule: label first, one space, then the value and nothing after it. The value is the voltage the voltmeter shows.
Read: 90 V
